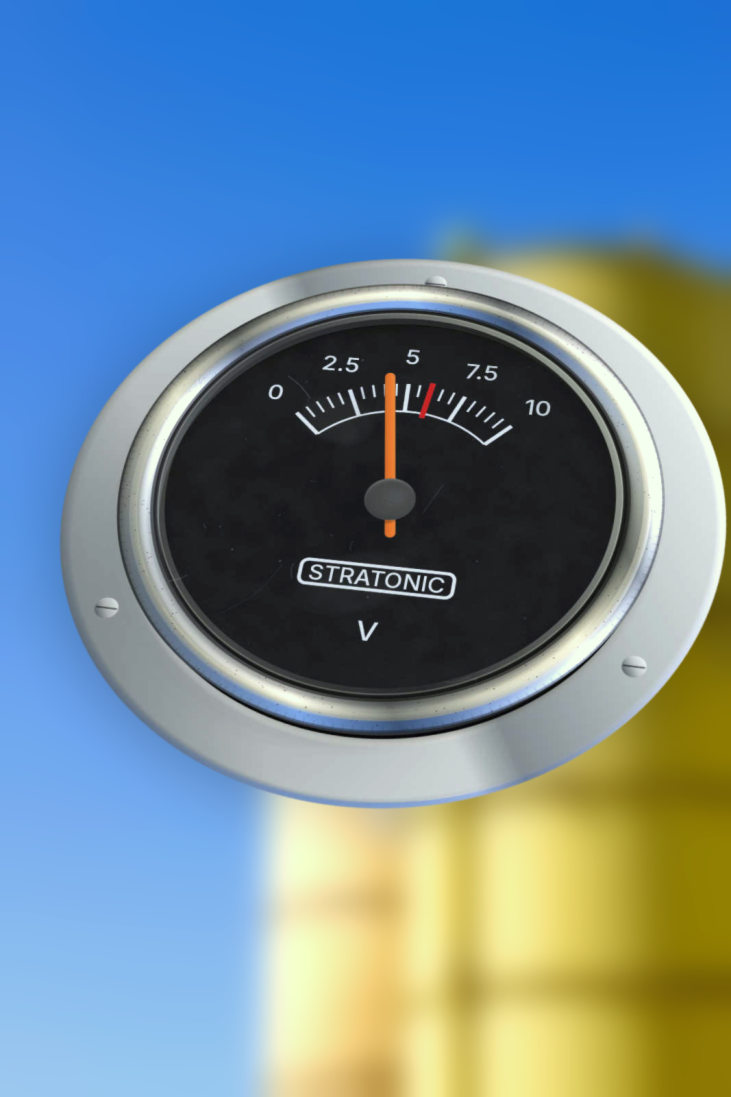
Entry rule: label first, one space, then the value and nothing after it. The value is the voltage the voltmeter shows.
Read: 4.25 V
